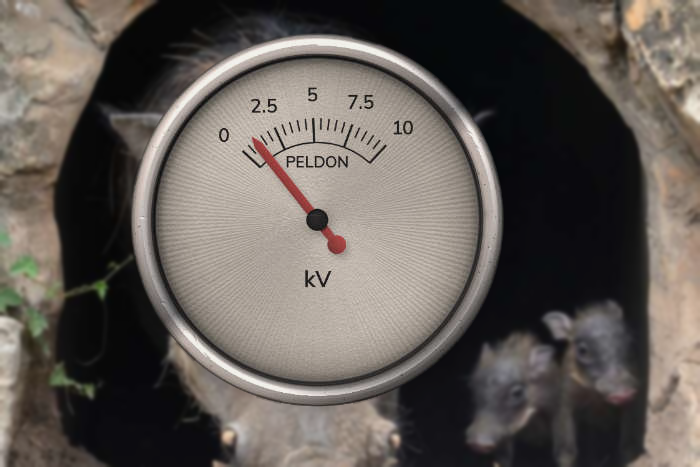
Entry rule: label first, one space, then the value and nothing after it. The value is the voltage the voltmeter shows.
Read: 1 kV
